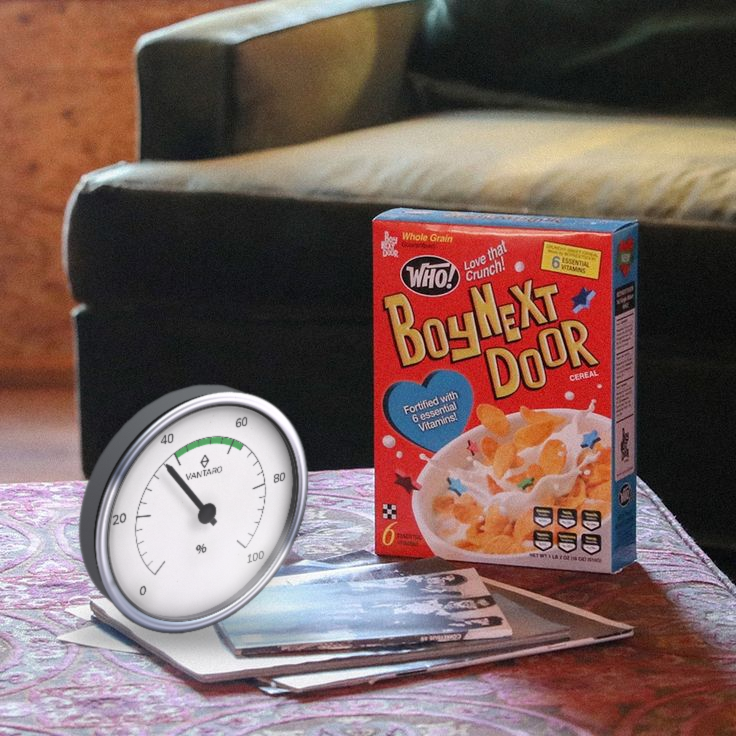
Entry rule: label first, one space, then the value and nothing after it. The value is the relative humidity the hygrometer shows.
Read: 36 %
